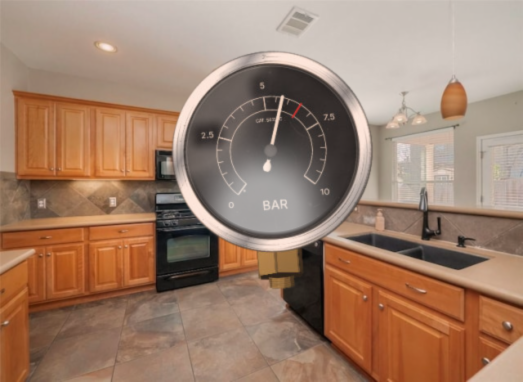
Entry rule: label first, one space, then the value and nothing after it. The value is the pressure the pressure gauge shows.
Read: 5.75 bar
